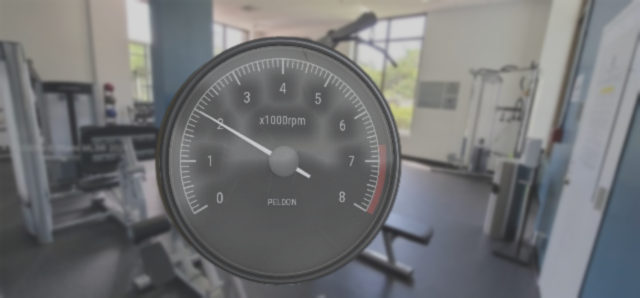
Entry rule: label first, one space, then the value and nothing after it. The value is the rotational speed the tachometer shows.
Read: 2000 rpm
